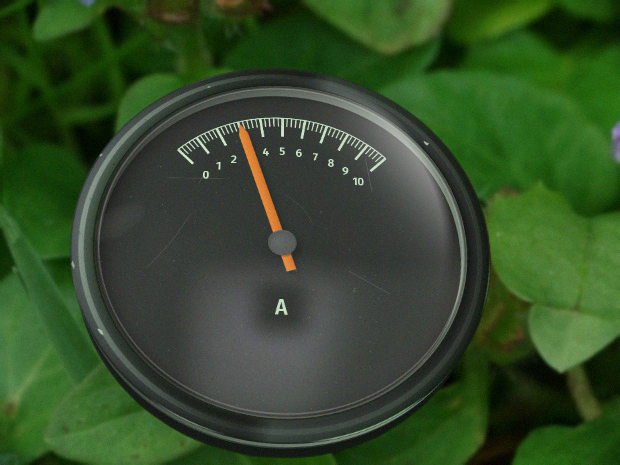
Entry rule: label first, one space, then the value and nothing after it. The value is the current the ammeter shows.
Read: 3 A
